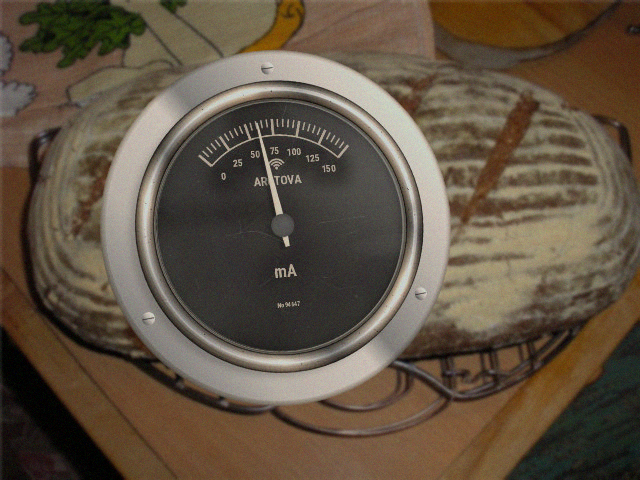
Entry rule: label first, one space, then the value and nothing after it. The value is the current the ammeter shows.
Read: 60 mA
